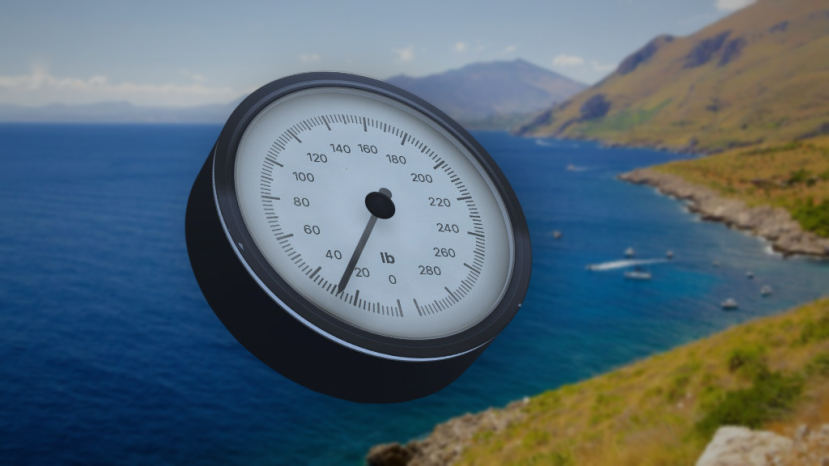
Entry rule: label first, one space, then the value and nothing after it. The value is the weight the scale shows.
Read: 28 lb
